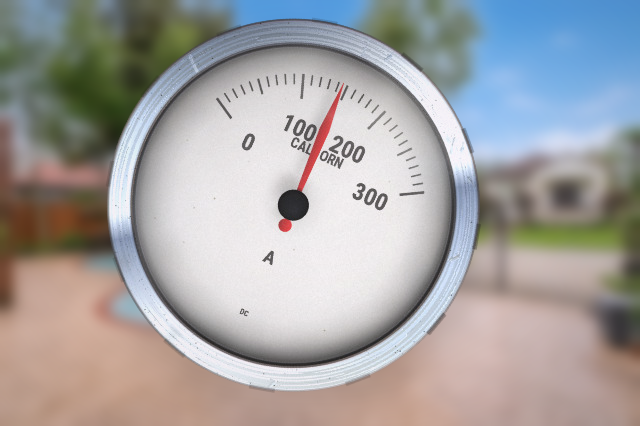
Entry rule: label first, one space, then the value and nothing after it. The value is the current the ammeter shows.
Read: 145 A
